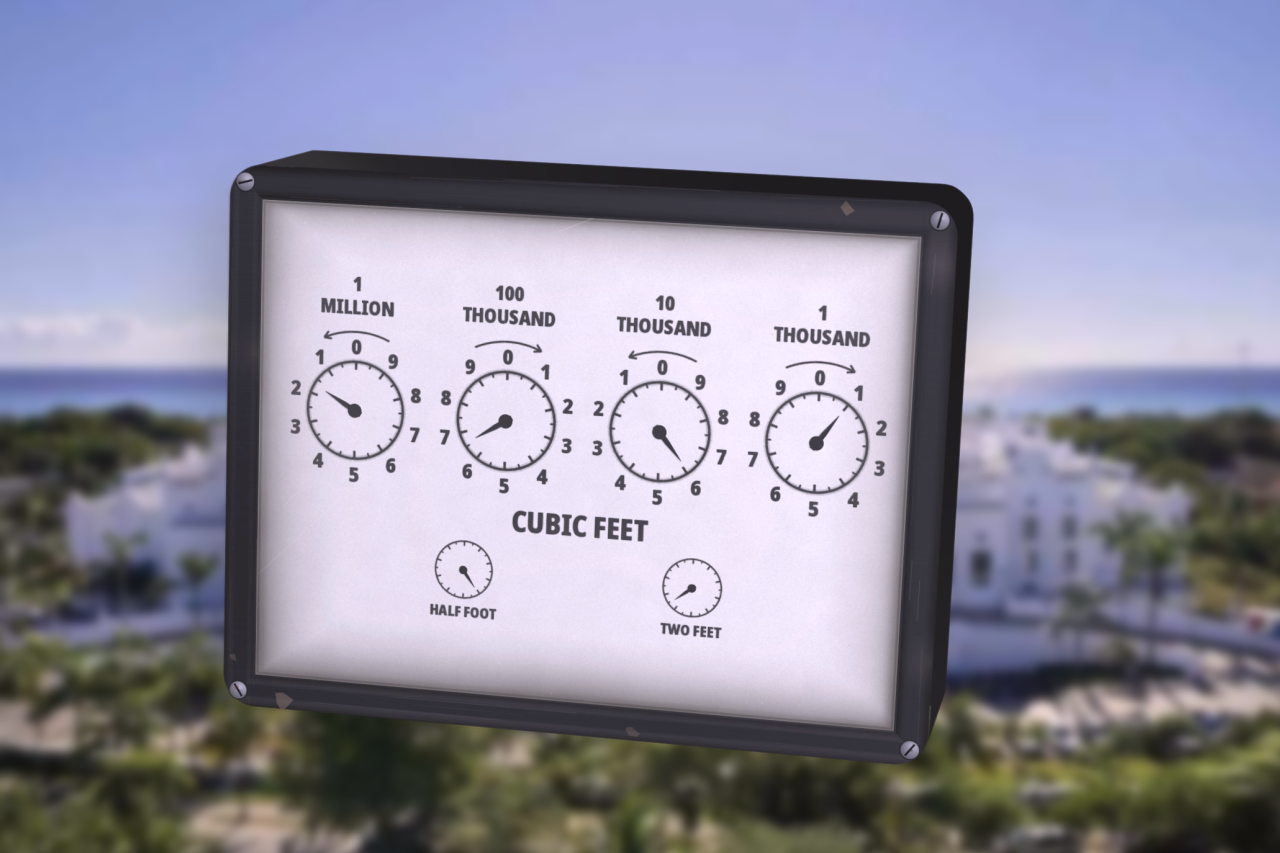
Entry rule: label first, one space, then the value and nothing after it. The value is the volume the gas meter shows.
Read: 166100 ft³
